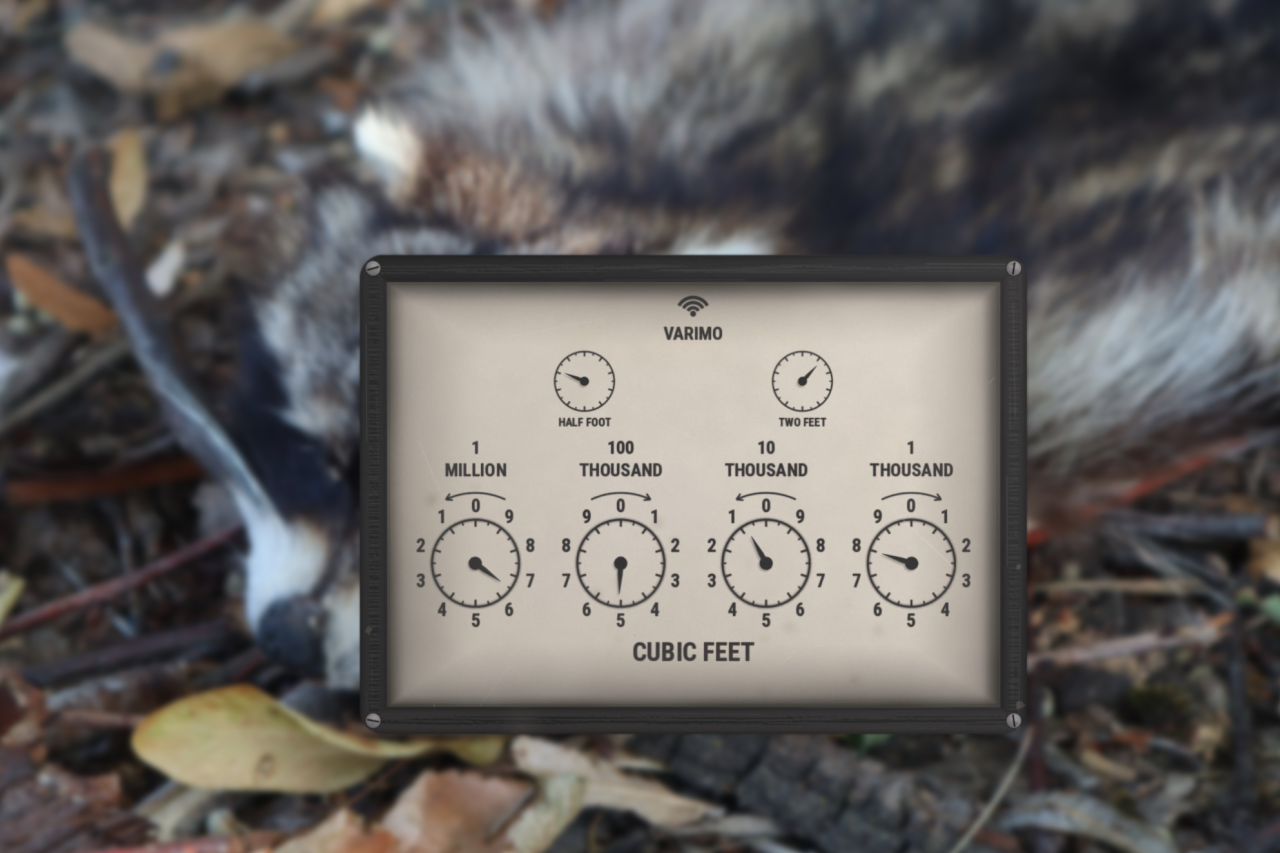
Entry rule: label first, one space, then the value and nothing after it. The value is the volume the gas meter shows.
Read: 650800 ft³
